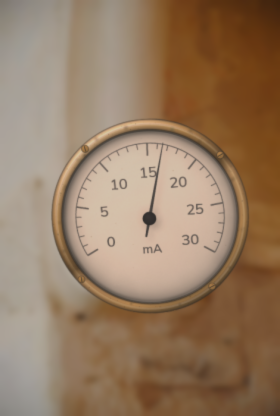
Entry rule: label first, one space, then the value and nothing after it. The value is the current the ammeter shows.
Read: 16.5 mA
